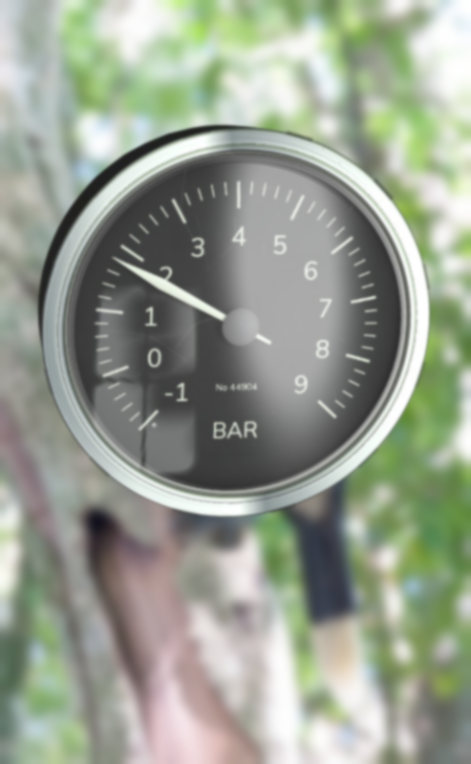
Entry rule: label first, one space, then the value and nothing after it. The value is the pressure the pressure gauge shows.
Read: 1.8 bar
